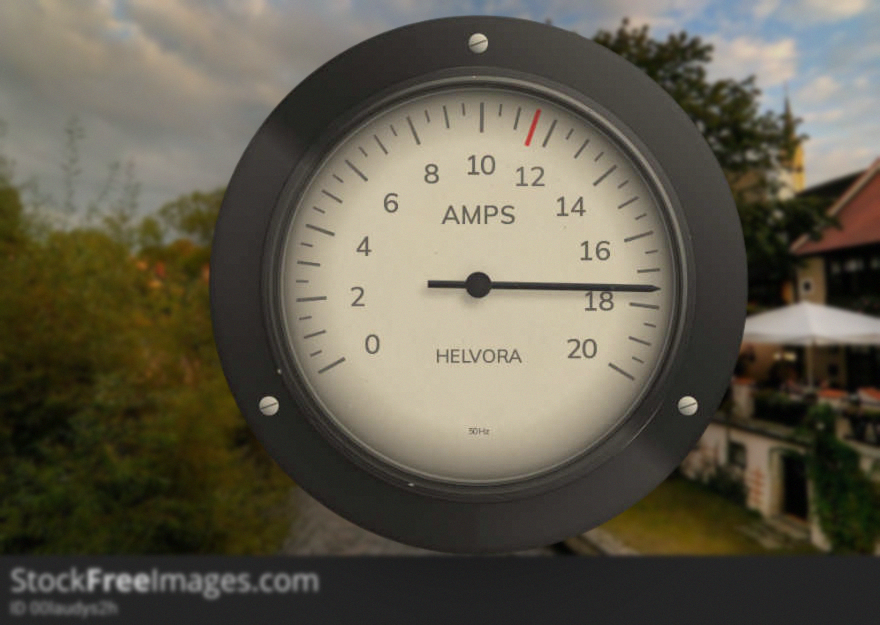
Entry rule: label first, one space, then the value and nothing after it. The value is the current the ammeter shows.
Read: 17.5 A
